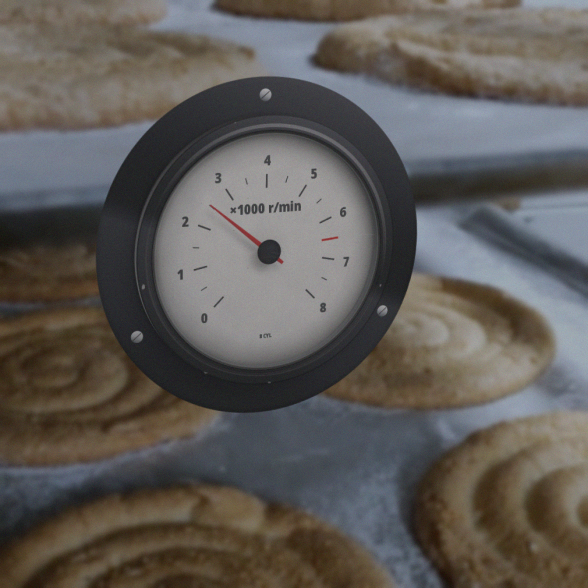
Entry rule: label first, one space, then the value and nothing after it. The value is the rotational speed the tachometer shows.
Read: 2500 rpm
